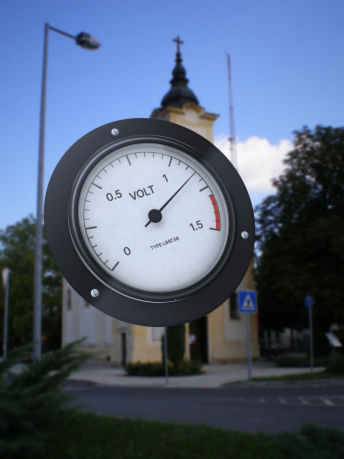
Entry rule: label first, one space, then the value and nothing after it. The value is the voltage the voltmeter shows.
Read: 1.15 V
